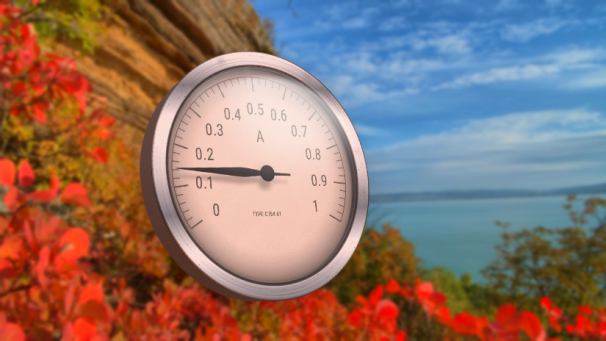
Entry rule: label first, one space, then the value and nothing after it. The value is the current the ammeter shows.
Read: 0.14 A
